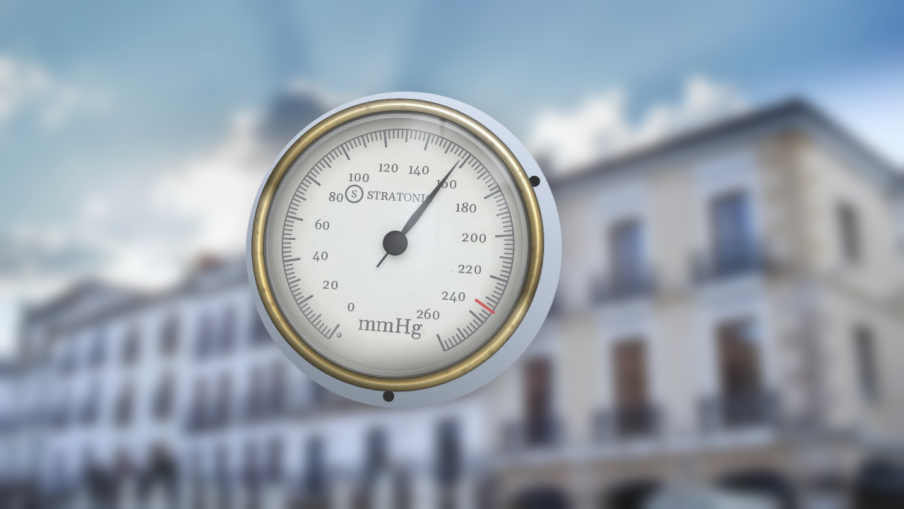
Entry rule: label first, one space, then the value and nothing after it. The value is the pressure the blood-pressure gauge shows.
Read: 158 mmHg
